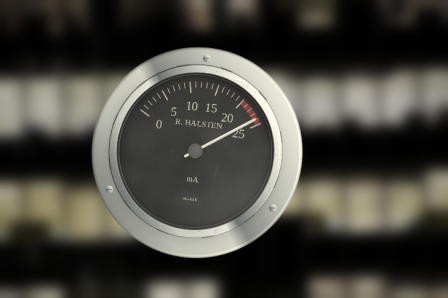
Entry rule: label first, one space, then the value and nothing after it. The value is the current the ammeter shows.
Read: 24 mA
